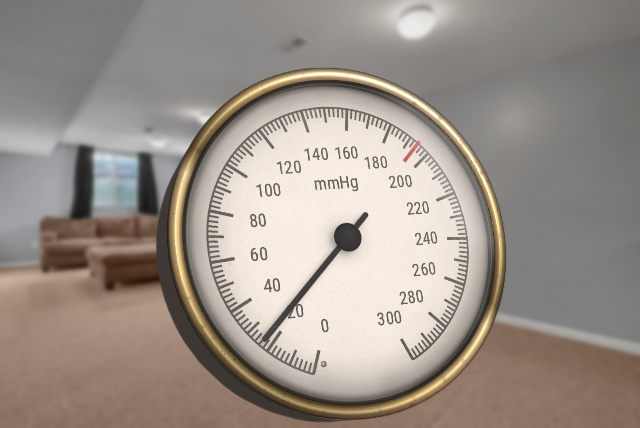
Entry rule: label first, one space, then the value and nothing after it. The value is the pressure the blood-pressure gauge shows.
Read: 24 mmHg
